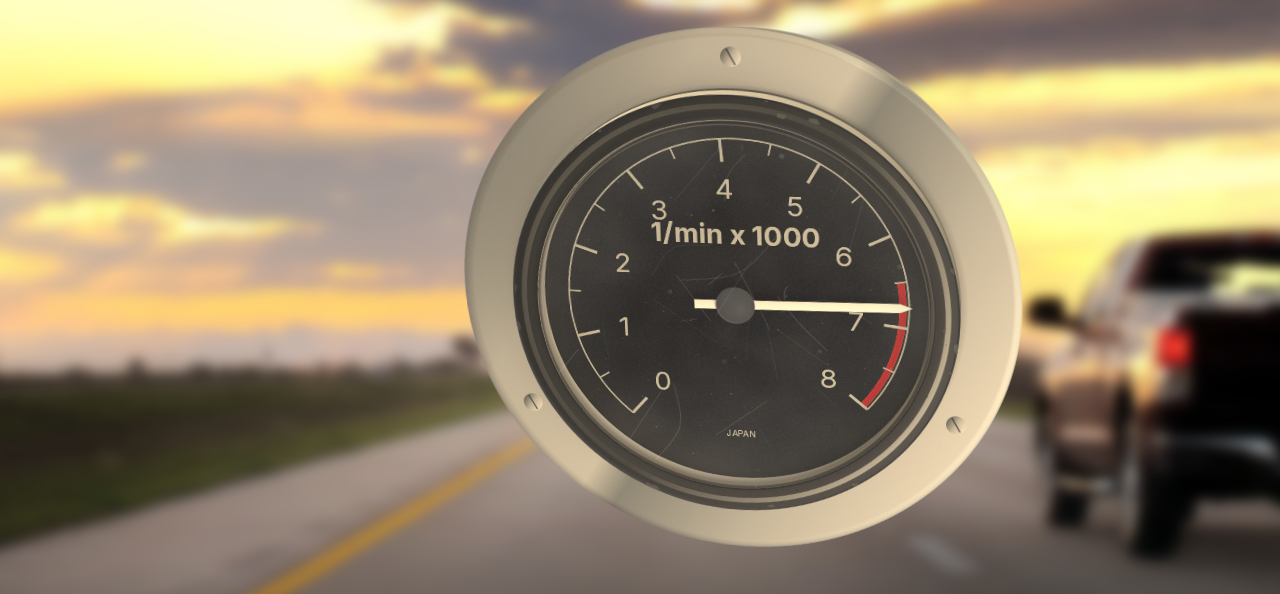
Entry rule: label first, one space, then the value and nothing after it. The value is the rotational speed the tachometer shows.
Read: 6750 rpm
